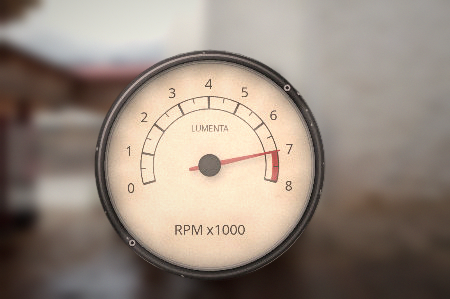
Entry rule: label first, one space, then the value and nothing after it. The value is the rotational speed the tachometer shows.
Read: 7000 rpm
